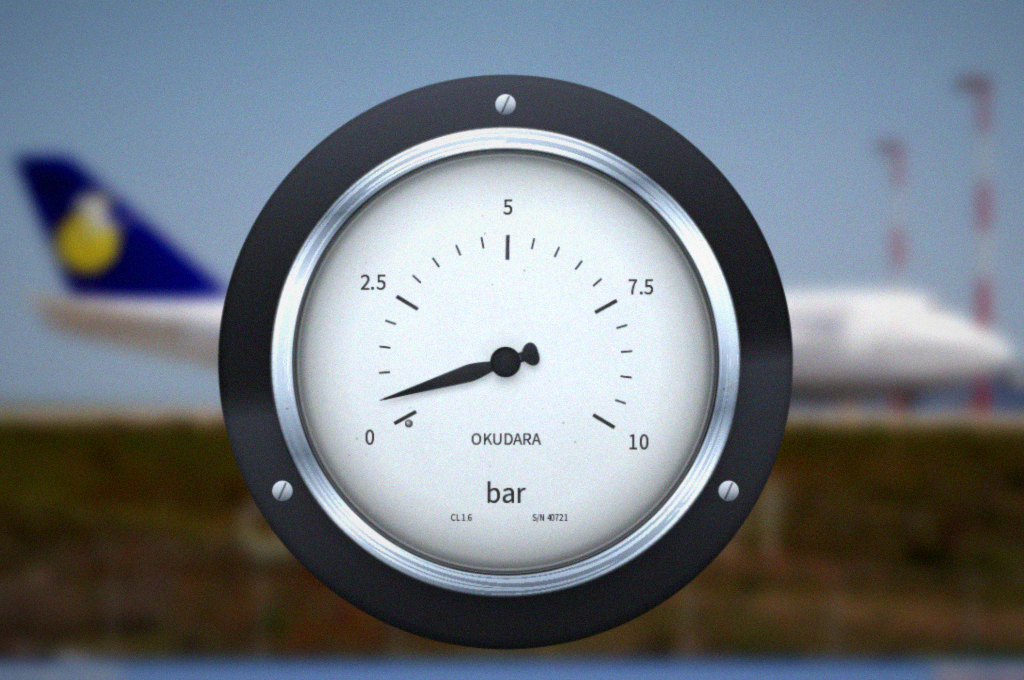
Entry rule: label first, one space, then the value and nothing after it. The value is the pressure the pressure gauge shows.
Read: 0.5 bar
